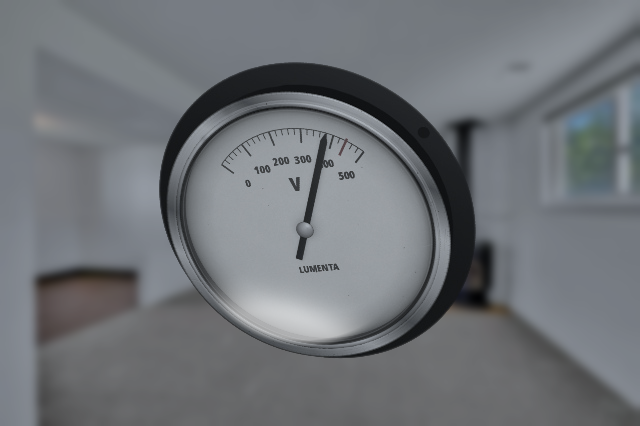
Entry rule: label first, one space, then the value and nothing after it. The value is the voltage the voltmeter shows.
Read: 380 V
